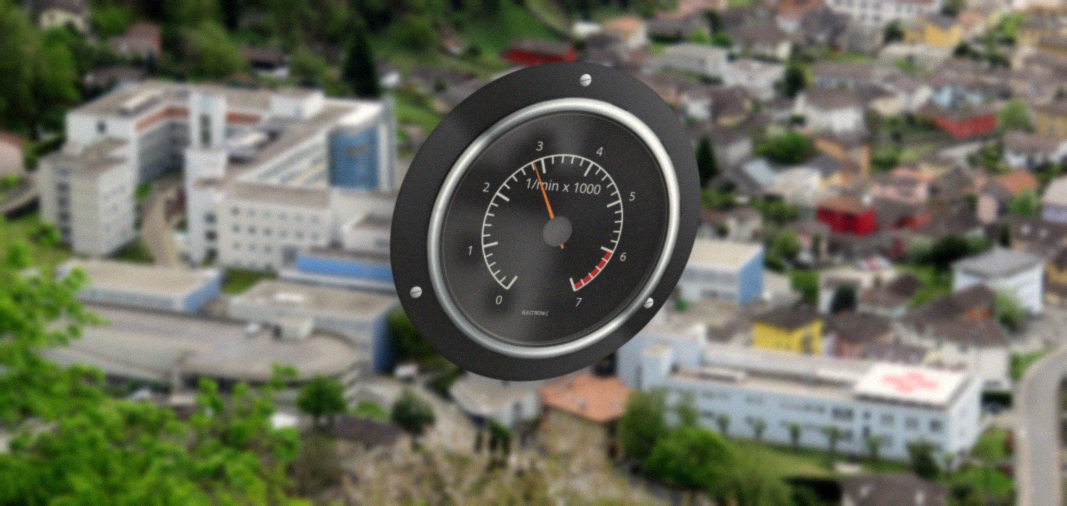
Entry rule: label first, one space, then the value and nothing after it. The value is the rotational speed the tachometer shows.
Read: 2800 rpm
